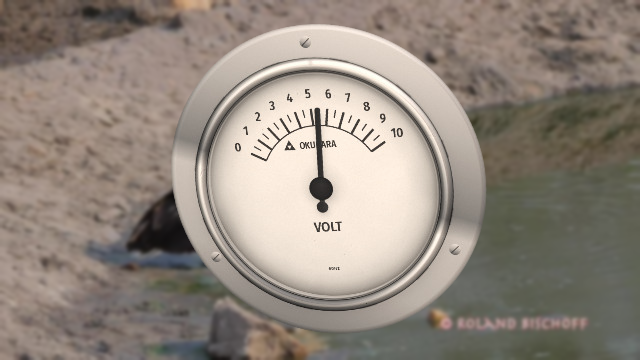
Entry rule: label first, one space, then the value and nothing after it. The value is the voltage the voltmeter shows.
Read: 5.5 V
